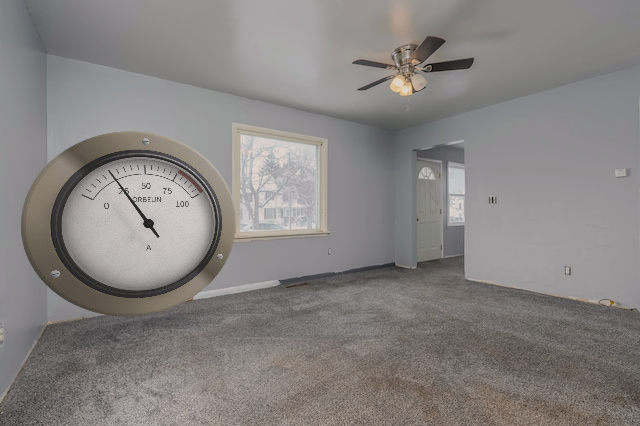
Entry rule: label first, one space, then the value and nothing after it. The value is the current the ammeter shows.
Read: 25 A
